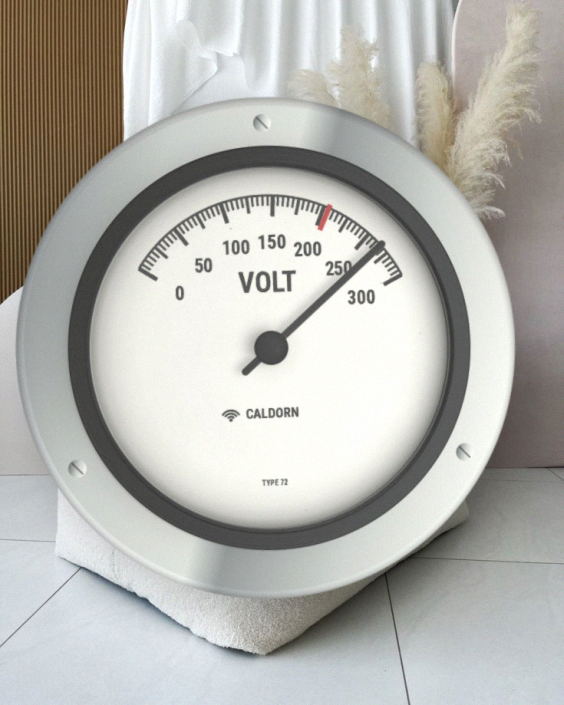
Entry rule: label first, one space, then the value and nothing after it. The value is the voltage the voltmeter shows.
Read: 265 V
